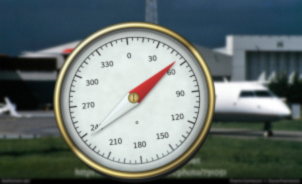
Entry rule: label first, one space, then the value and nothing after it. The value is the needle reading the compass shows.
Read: 55 °
